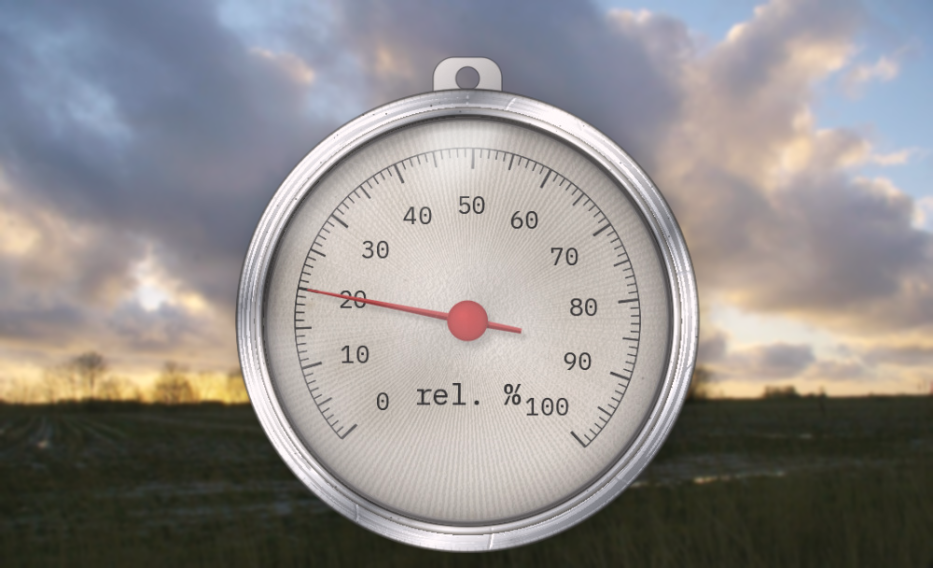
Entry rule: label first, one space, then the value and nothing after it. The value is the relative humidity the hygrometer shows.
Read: 20 %
